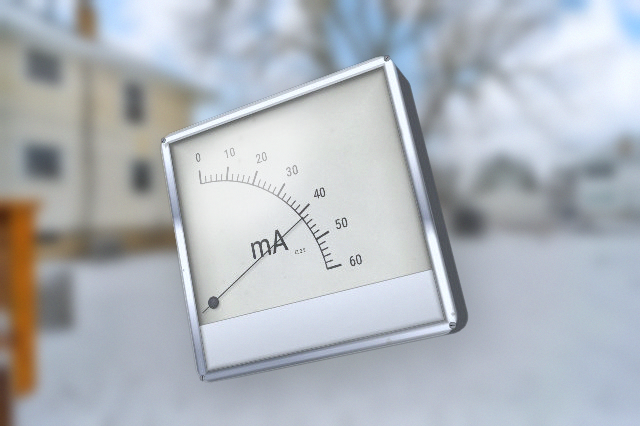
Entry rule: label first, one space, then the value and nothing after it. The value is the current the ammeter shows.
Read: 42 mA
